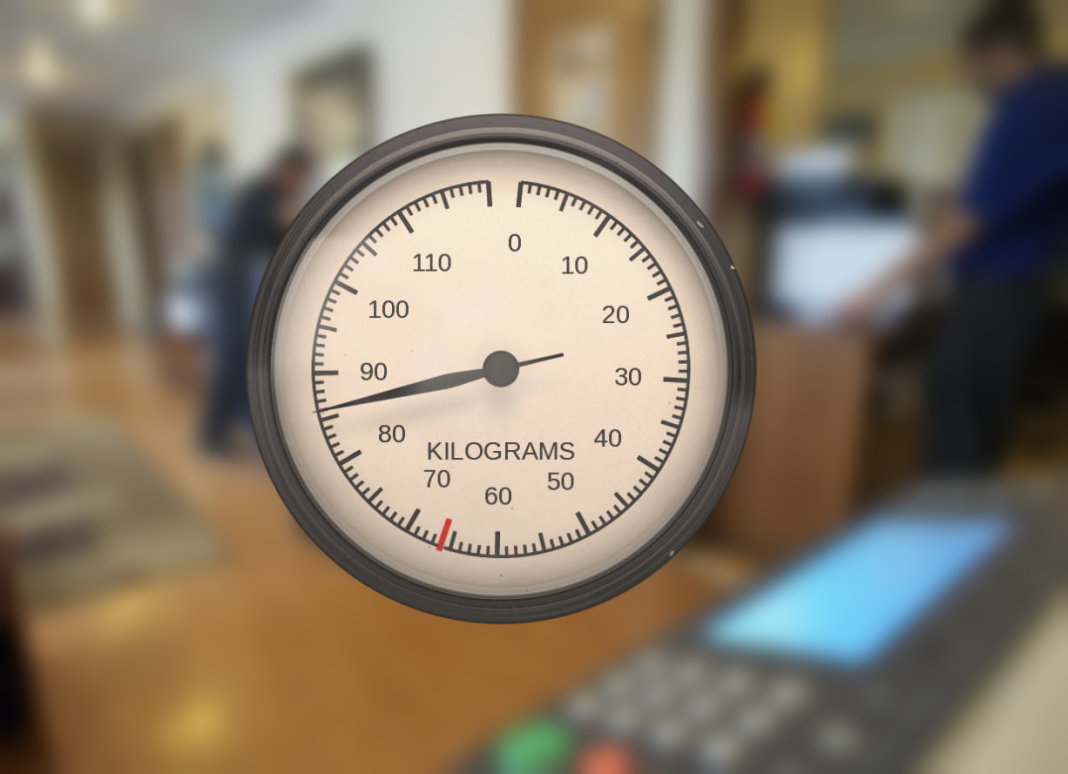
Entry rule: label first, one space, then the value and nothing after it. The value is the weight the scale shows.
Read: 86 kg
